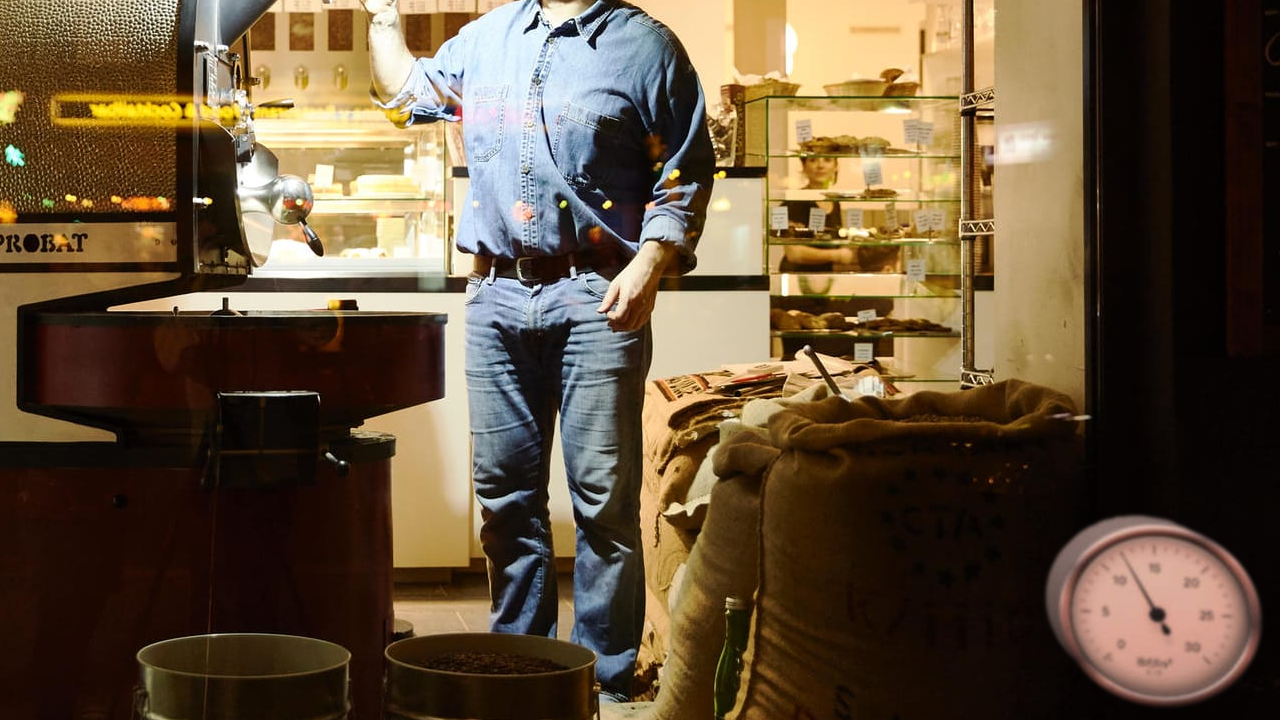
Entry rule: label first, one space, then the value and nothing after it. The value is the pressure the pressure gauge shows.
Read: 12 psi
